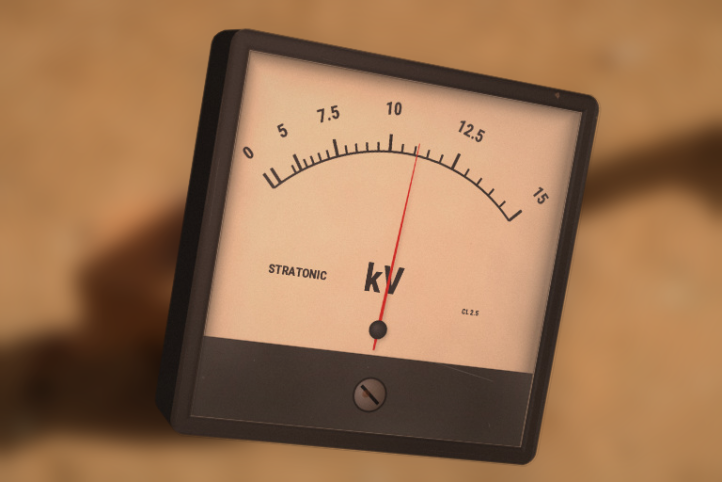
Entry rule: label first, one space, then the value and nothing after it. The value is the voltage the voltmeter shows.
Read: 11 kV
